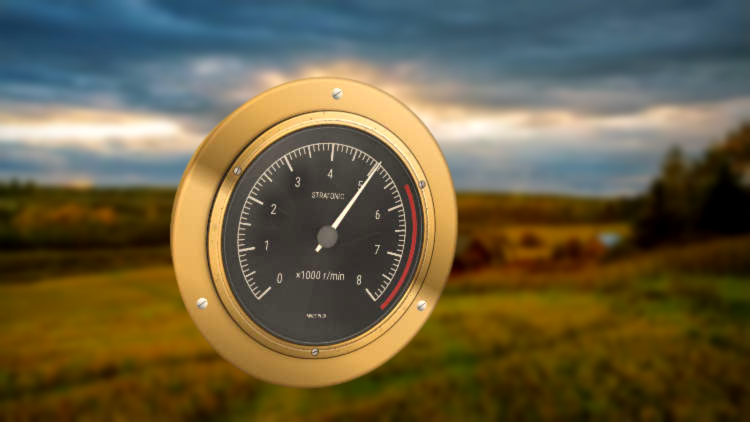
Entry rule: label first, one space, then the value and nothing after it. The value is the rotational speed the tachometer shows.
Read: 5000 rpm
